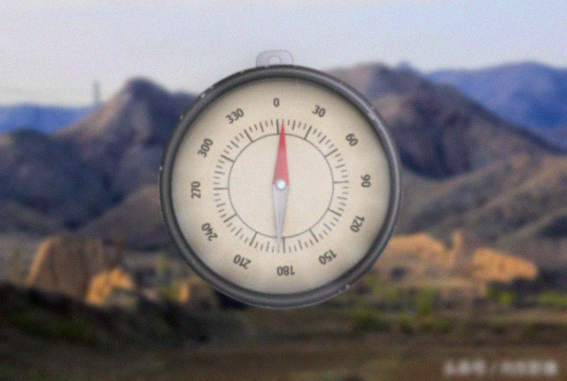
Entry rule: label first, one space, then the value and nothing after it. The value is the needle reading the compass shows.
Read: 5 °
